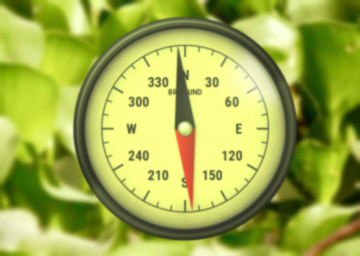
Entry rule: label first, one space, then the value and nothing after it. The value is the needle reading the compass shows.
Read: 175 °
